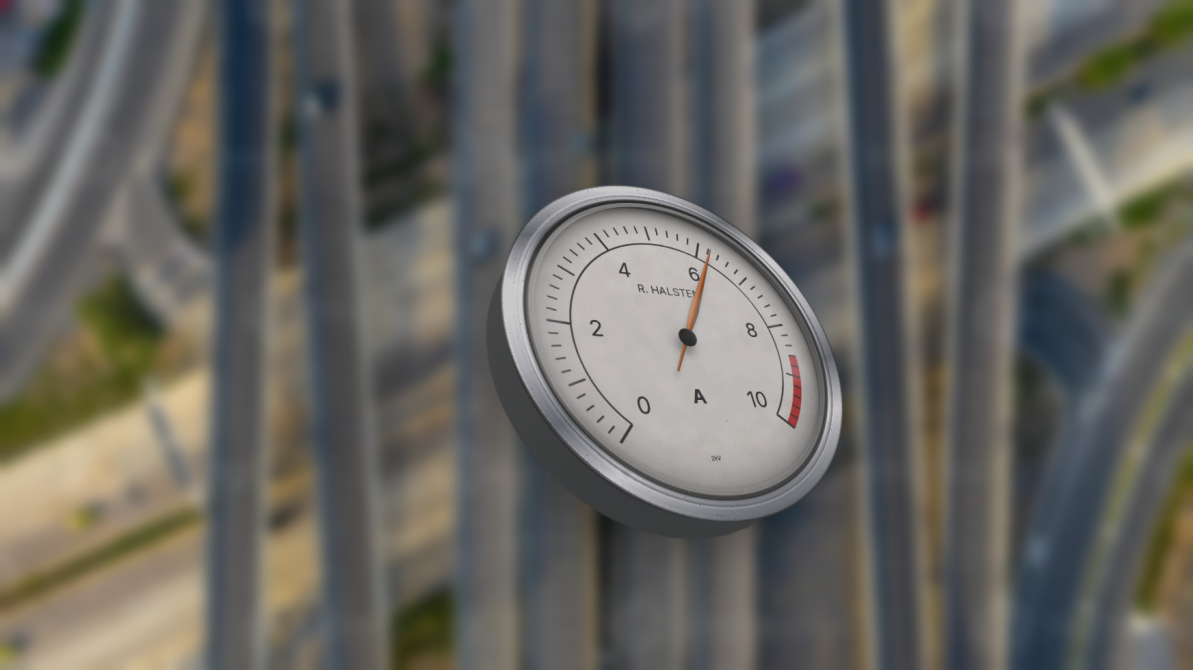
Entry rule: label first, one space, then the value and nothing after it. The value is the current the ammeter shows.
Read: 6.2 A
